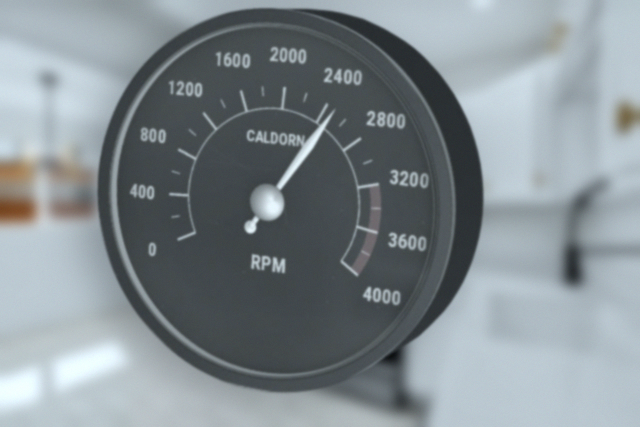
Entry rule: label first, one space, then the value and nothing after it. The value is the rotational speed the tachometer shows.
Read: 2500 rpm
